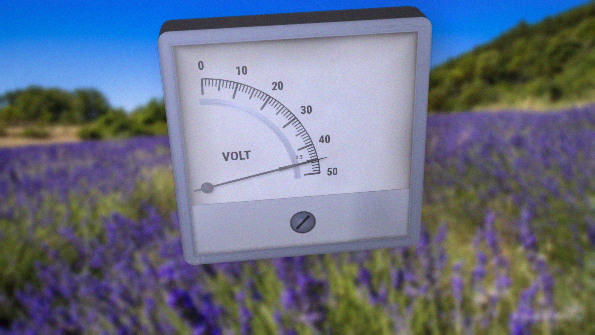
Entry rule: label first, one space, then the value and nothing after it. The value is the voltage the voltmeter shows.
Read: 45 V
